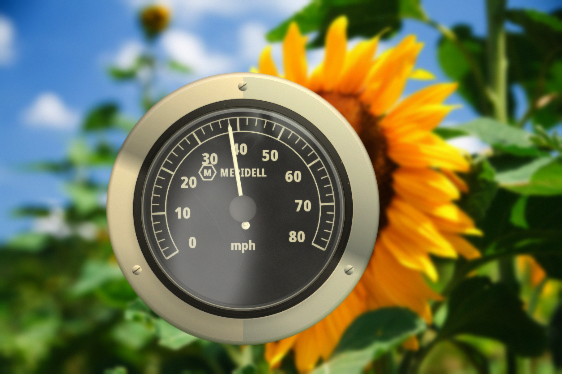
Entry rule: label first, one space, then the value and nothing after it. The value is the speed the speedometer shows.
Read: 38 mph
